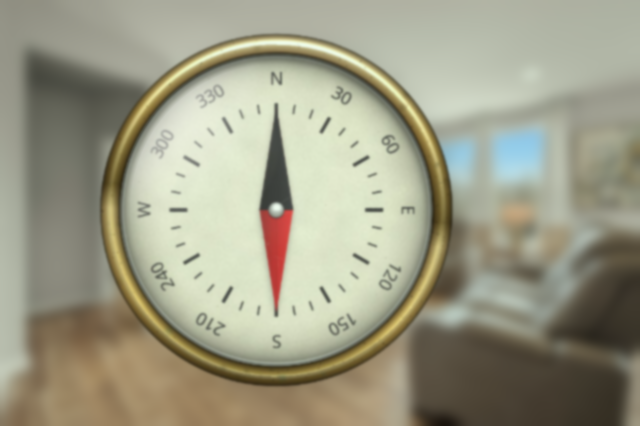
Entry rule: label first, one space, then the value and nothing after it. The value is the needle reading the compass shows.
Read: 180 °
